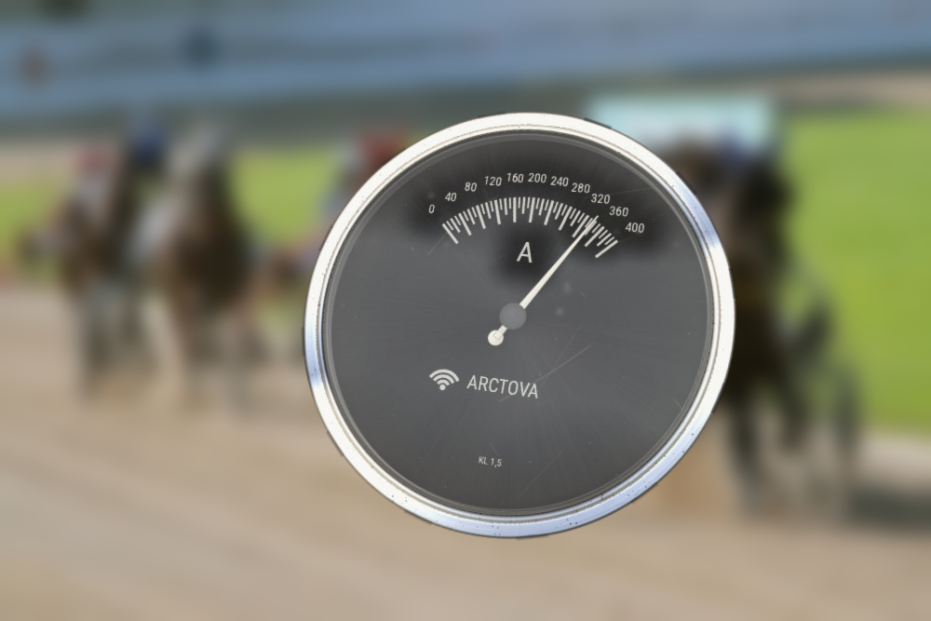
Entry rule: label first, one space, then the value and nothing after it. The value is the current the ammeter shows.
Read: 340 A
